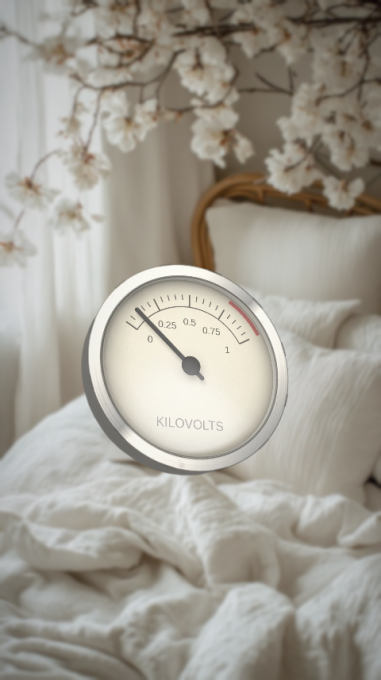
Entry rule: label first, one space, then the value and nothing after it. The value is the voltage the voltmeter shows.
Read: 0.1 kV
